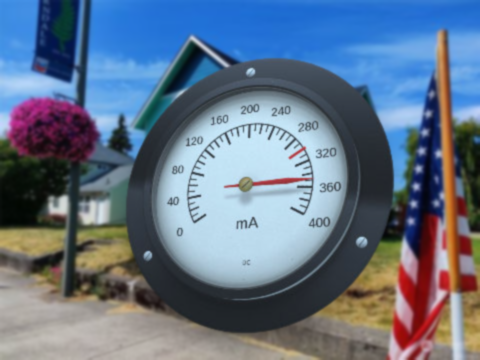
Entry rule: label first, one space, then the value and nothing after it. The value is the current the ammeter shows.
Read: 350 mA
